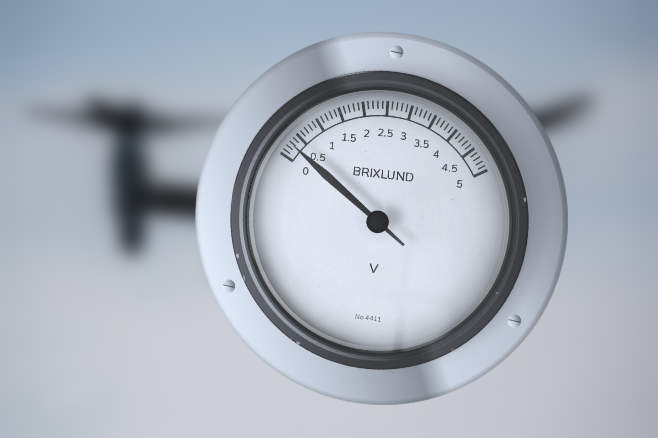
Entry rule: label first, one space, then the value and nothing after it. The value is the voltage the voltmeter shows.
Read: 0.3 V
